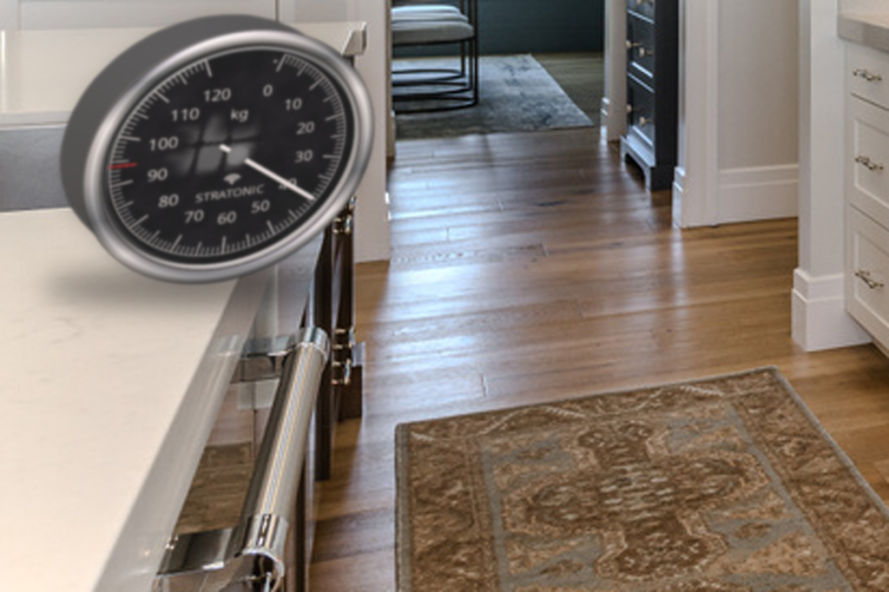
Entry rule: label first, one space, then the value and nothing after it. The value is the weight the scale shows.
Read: 40 kg
